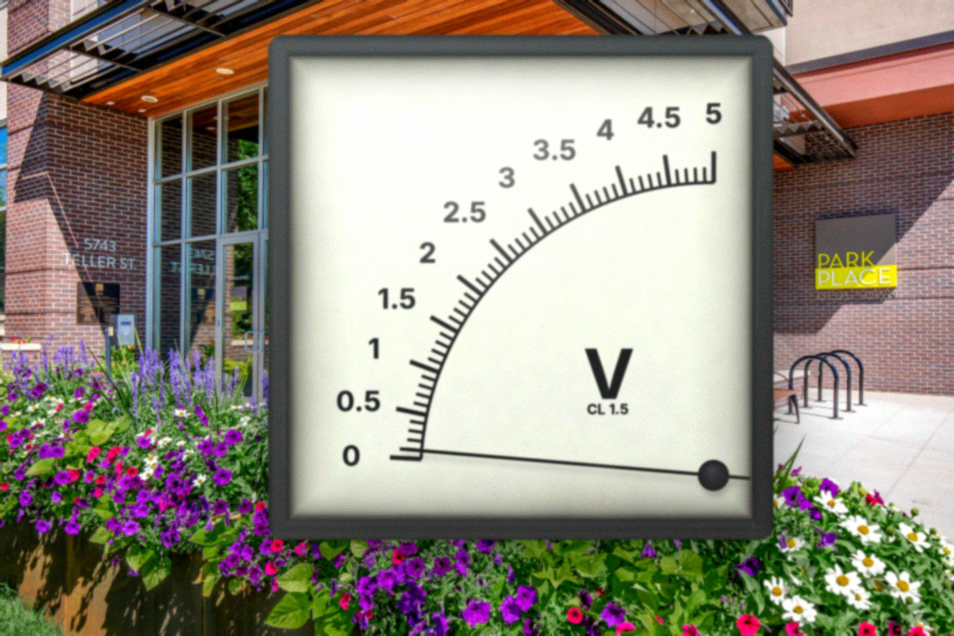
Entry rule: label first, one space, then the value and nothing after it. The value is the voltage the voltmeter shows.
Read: 0.1 V
